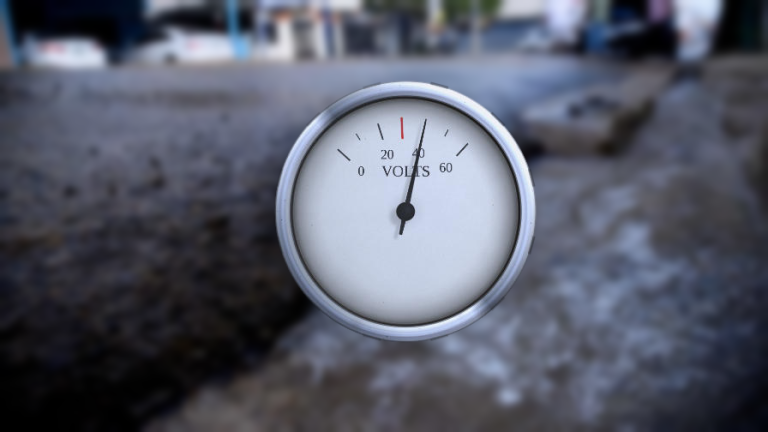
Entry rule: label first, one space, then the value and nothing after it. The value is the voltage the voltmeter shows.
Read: 40 V
